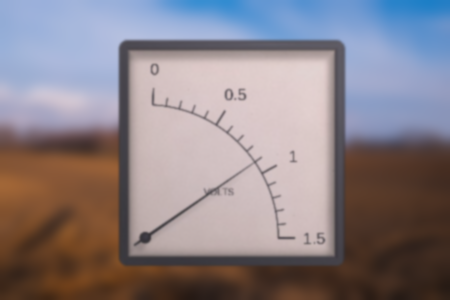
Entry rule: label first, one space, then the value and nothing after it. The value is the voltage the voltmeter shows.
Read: 0.9 V
